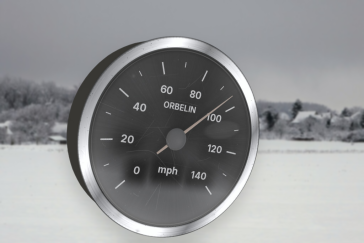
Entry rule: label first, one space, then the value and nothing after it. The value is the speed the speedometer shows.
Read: 95 mph
